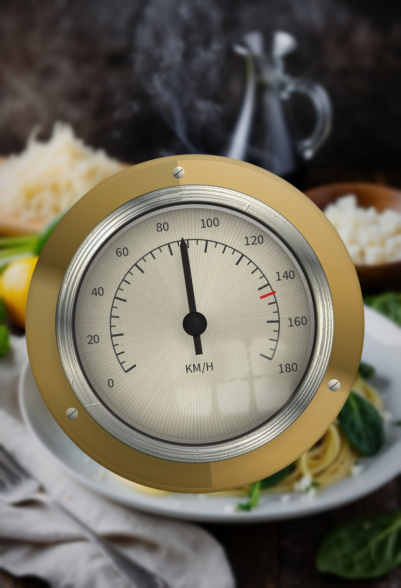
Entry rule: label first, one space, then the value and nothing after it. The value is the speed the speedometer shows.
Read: 87.5 km/h
